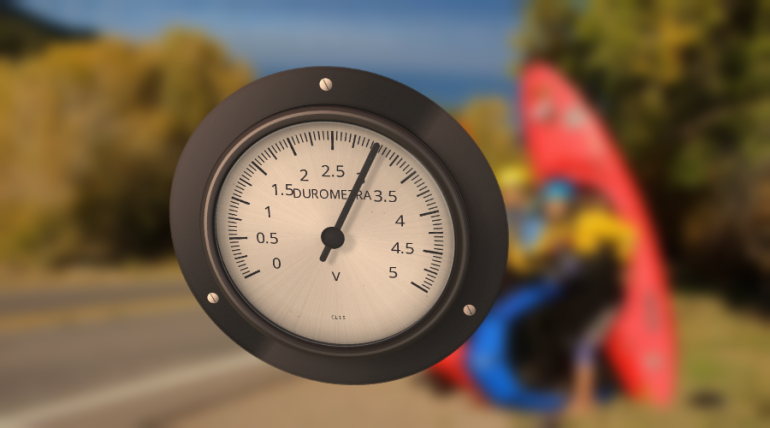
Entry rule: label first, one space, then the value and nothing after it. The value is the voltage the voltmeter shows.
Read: 3 V
